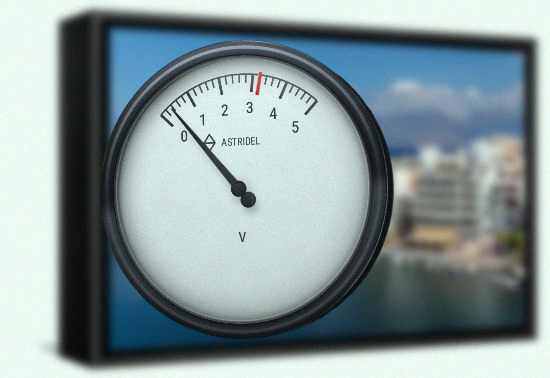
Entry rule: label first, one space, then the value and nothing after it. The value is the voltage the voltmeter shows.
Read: 0.4 V
